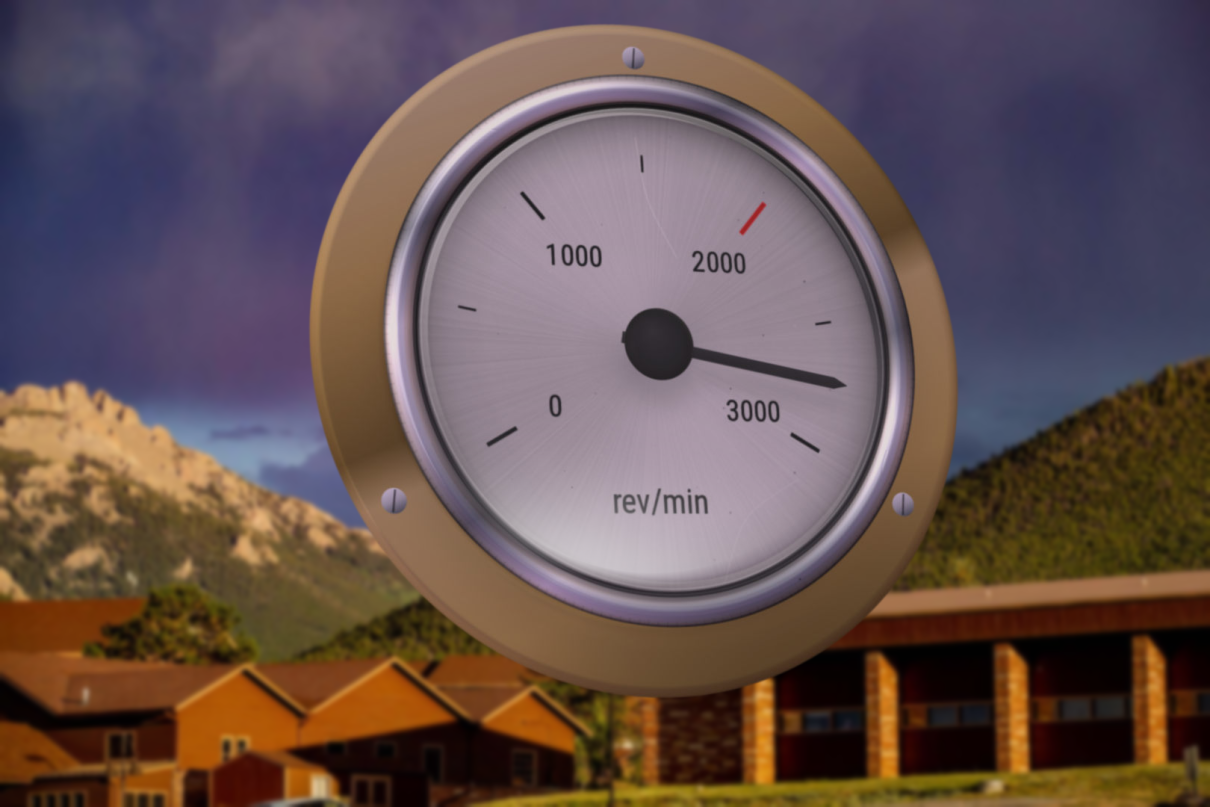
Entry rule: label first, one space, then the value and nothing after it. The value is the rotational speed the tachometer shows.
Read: 2750 rpm
